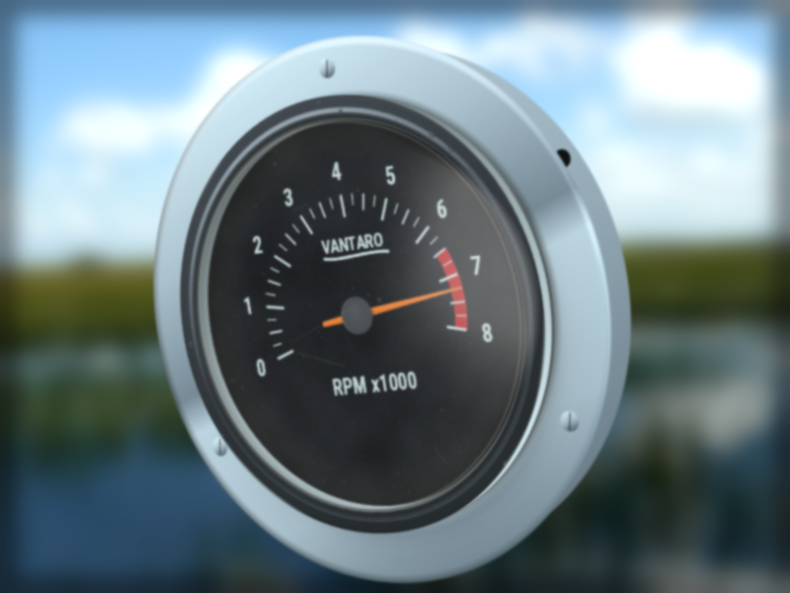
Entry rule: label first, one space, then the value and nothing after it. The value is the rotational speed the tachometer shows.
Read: 7250 rpm
